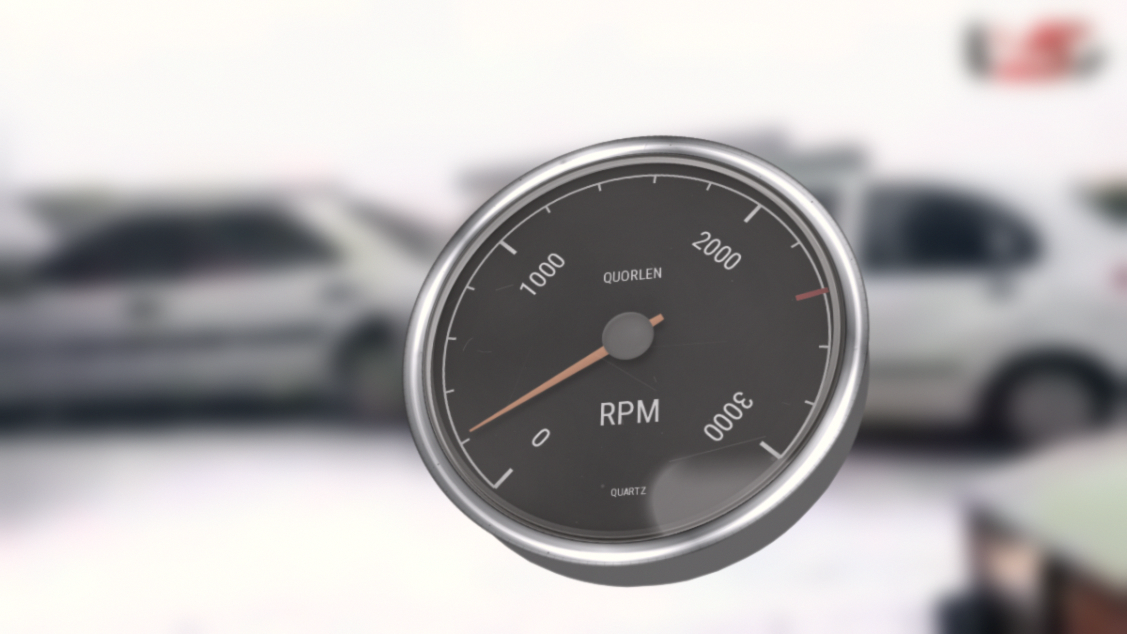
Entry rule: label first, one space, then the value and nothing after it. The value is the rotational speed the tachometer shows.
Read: 200 rpm
